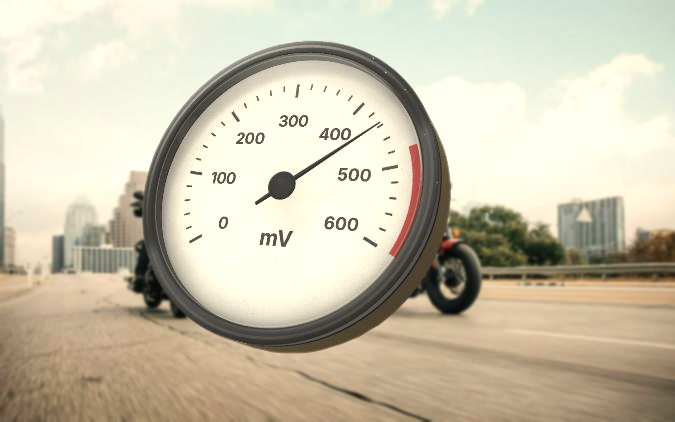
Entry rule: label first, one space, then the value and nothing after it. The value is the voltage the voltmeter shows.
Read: 440 mV
